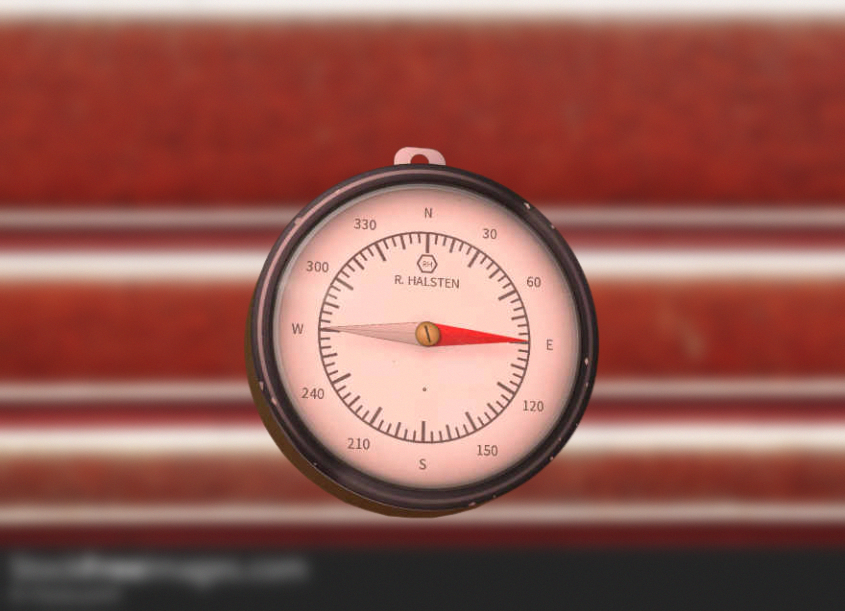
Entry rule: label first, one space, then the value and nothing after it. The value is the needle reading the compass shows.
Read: 90 °
